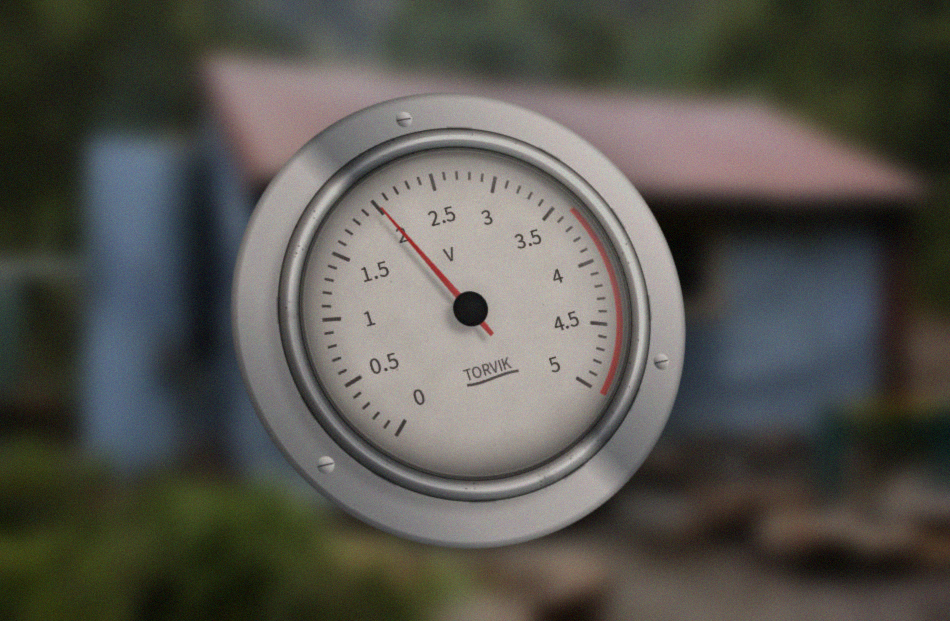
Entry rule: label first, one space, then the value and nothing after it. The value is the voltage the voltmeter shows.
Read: 2 V
